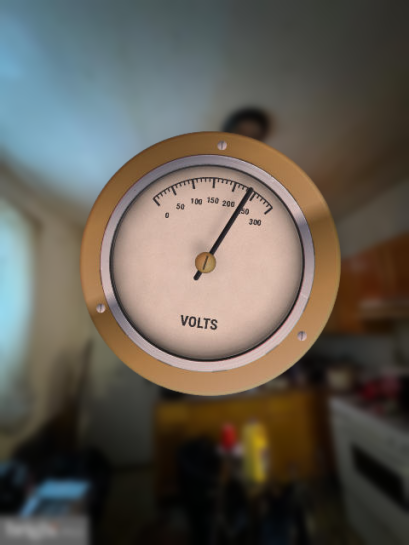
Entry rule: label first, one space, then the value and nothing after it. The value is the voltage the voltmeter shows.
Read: 240 V
